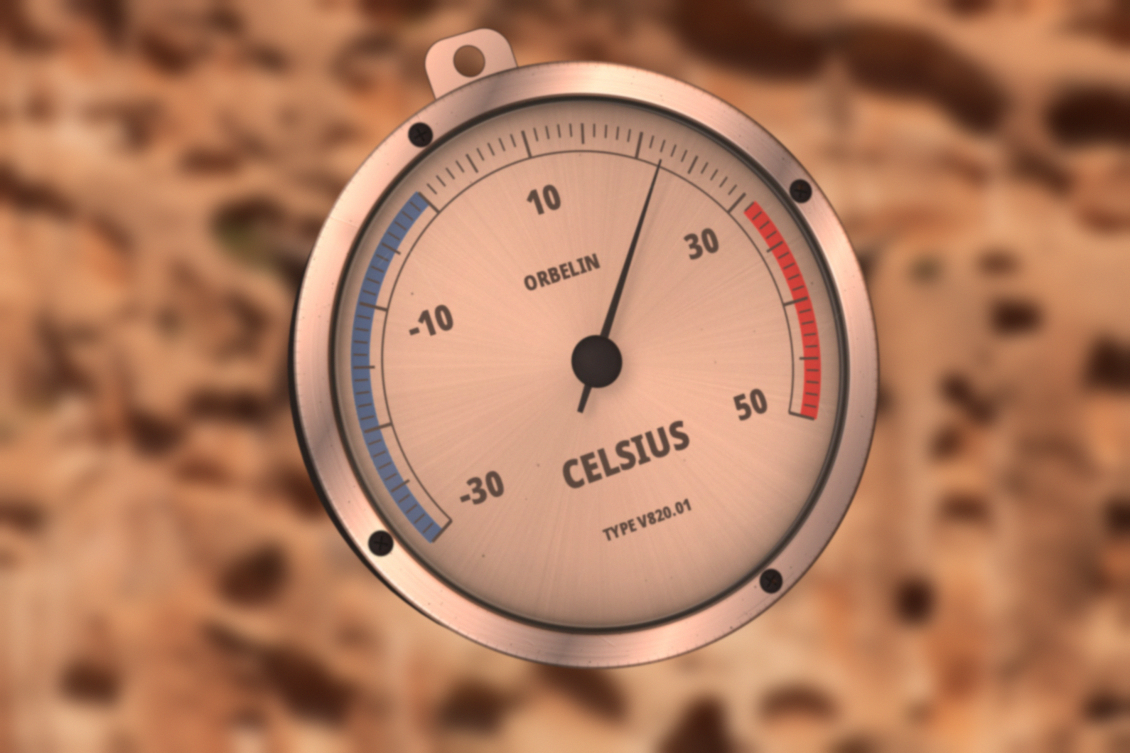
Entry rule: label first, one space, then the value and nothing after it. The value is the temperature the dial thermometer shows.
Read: 22 °C
